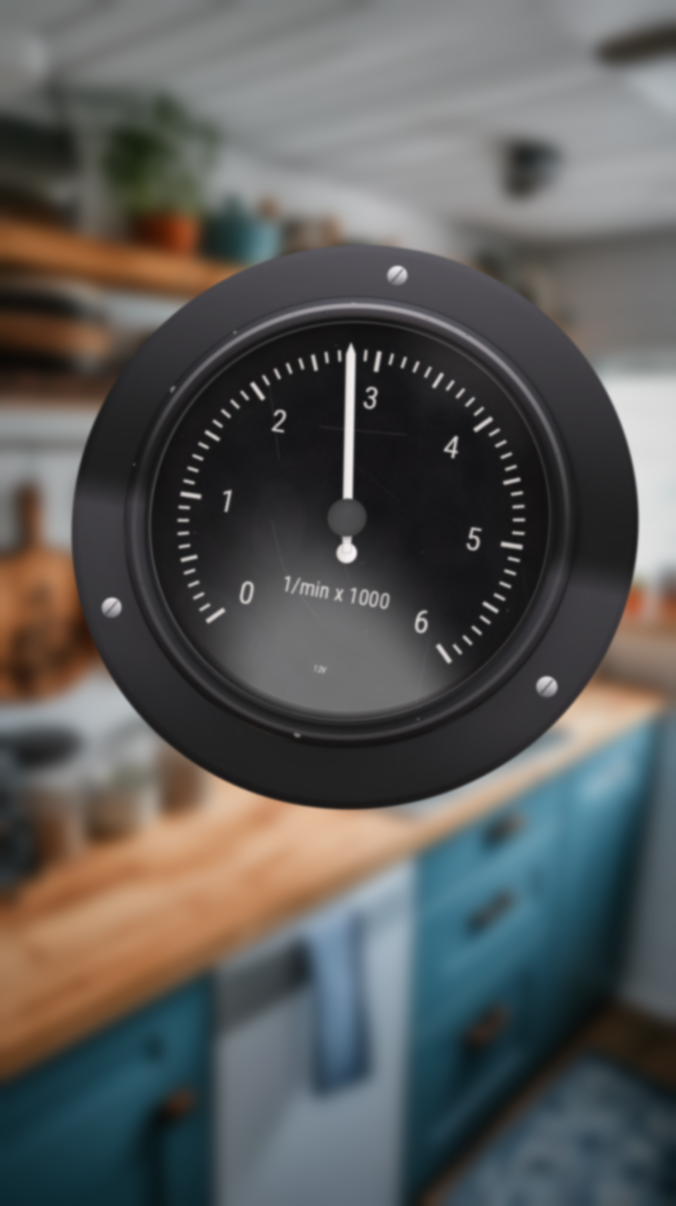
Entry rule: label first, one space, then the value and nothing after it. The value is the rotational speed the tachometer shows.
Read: 2800 rpm
